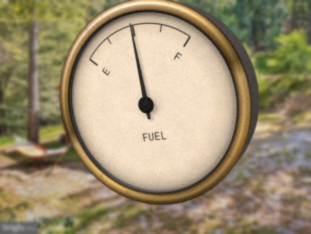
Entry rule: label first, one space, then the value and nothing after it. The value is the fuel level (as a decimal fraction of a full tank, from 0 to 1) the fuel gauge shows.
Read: 0.5
